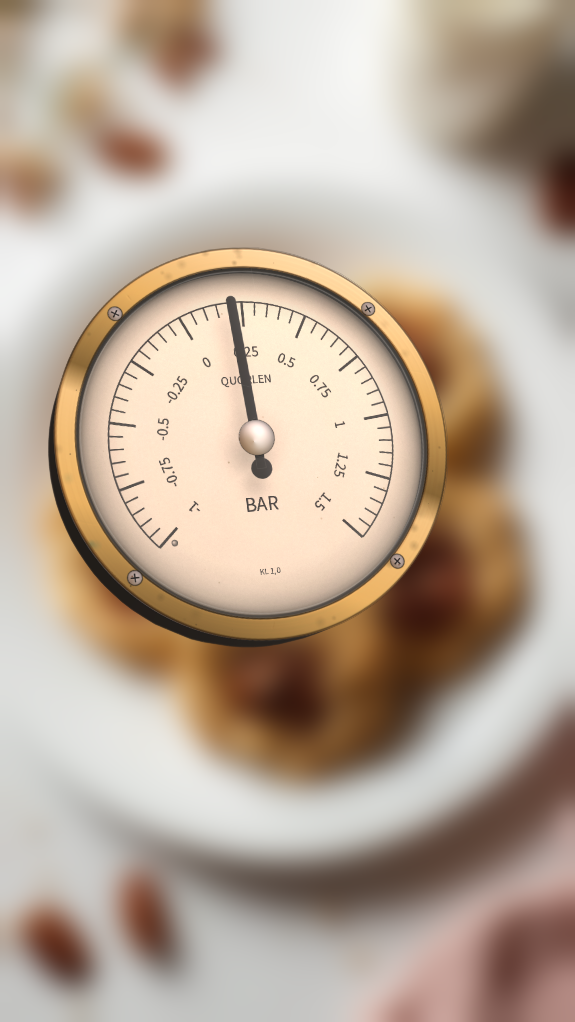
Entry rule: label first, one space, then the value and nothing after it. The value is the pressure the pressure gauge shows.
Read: 0.2 bar
